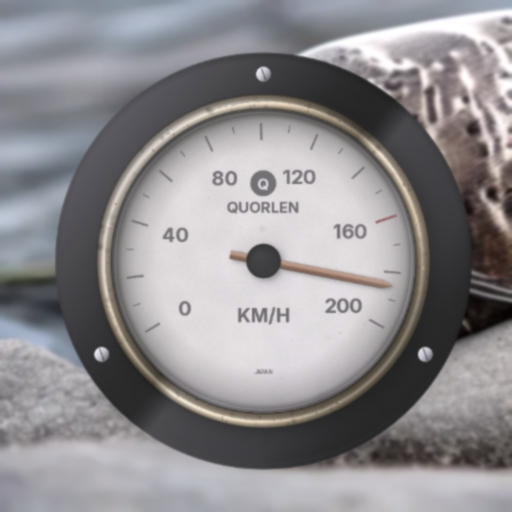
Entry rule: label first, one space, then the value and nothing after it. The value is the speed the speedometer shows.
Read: 185 km/h
